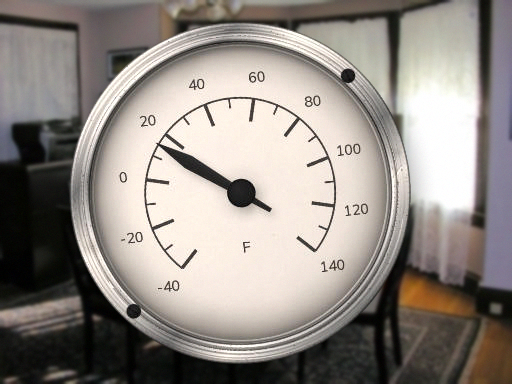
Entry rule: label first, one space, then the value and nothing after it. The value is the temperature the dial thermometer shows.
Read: 15 °F
